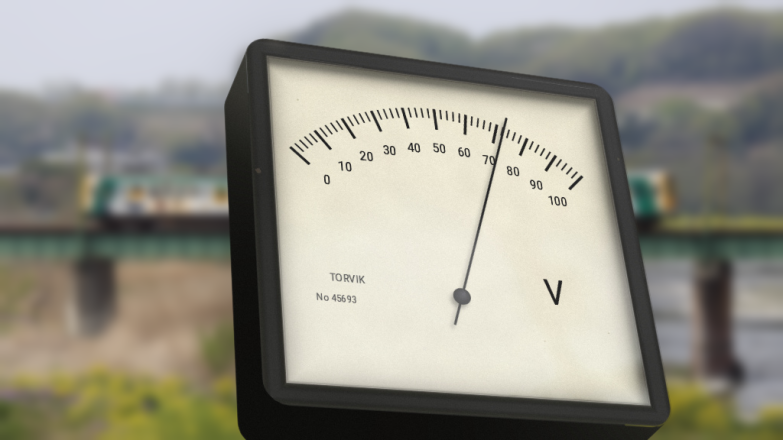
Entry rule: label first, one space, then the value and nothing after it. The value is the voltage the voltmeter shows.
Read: 72 V
